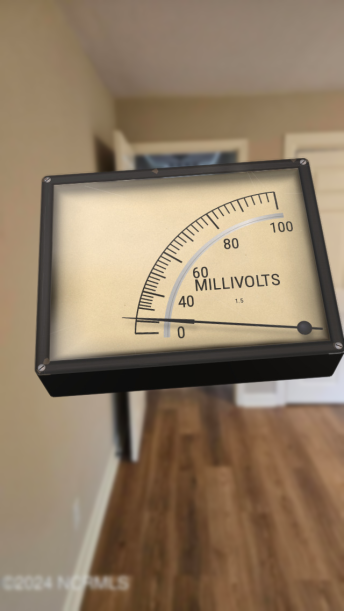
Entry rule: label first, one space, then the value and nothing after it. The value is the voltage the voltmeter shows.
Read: 20 mV
